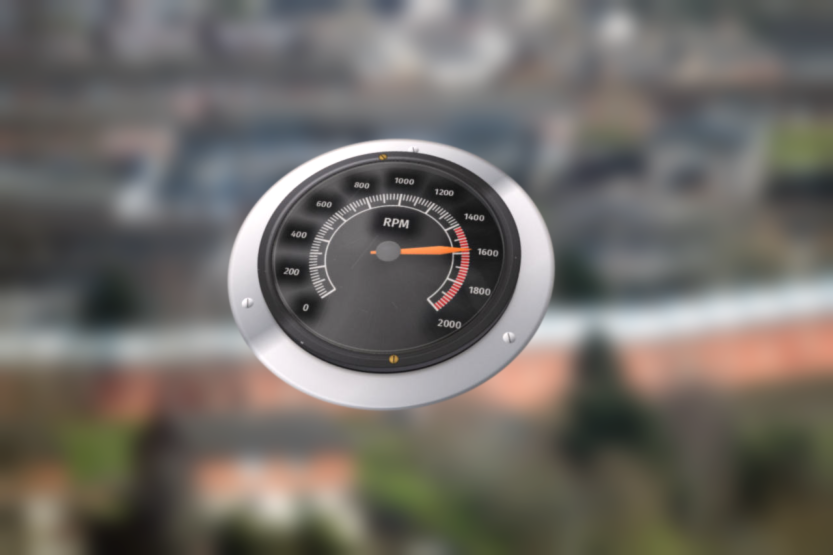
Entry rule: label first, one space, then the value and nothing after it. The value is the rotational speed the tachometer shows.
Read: 1600 rpm
